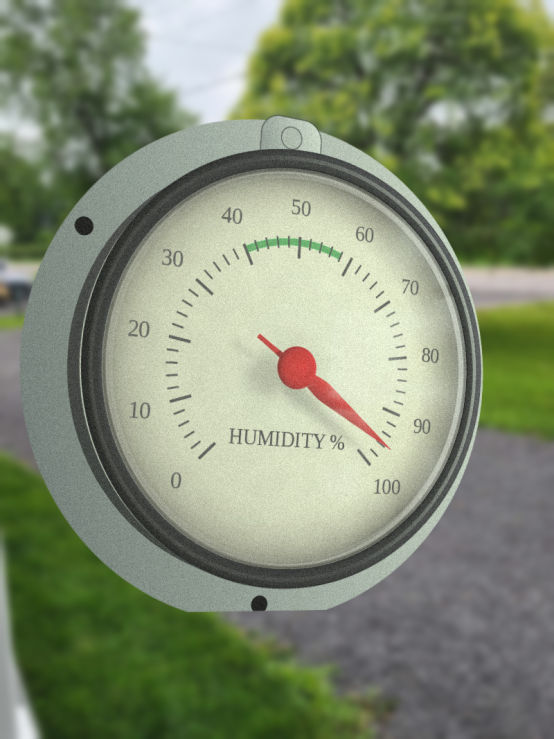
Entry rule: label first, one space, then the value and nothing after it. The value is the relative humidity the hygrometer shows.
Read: 96 %
